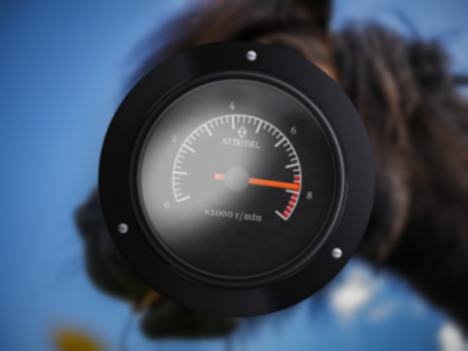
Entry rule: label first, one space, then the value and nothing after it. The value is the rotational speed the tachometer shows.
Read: 7800 rpm
